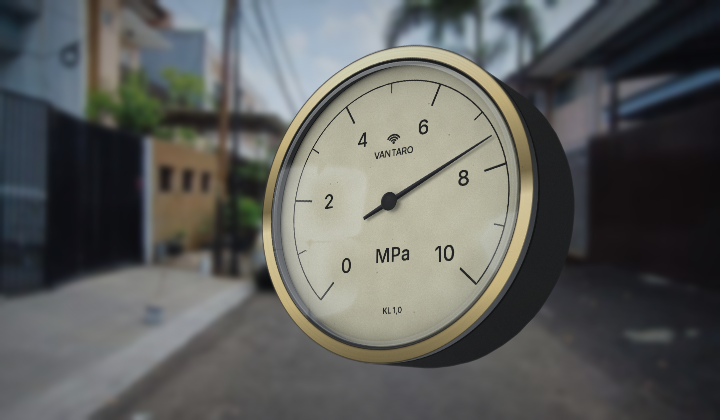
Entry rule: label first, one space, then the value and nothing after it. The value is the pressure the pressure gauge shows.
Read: 7.5 MPa
